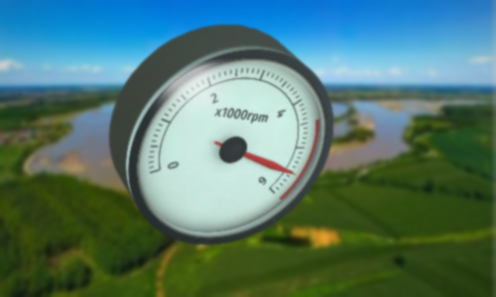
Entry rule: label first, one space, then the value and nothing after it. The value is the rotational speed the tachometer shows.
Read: 5500 rpm
